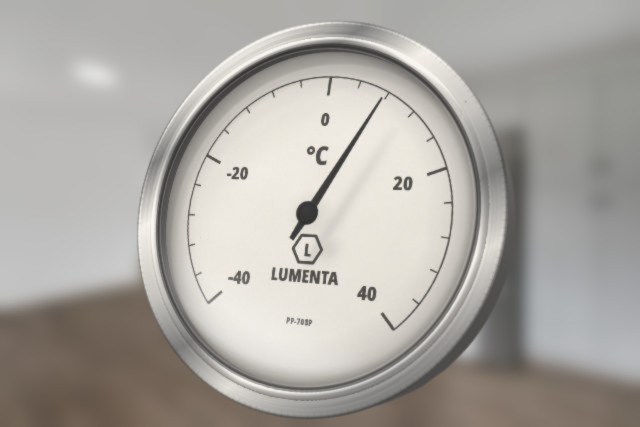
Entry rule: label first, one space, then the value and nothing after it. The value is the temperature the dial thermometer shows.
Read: 8 °C
